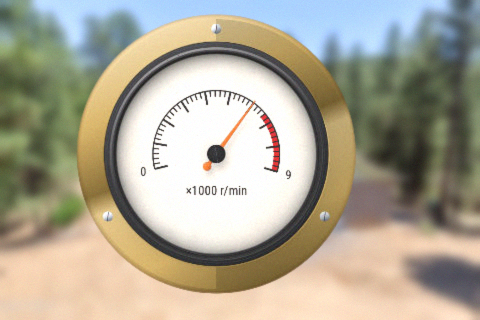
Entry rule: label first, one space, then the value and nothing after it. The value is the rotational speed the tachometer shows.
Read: 6000 rpm
